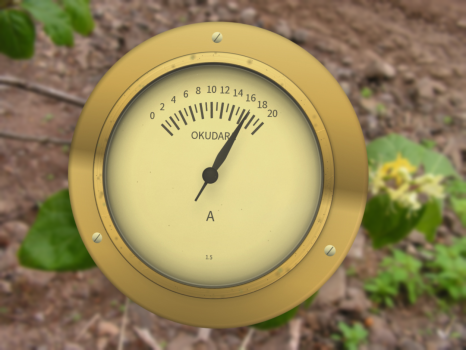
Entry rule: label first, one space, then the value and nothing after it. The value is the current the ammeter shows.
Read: 17 A
